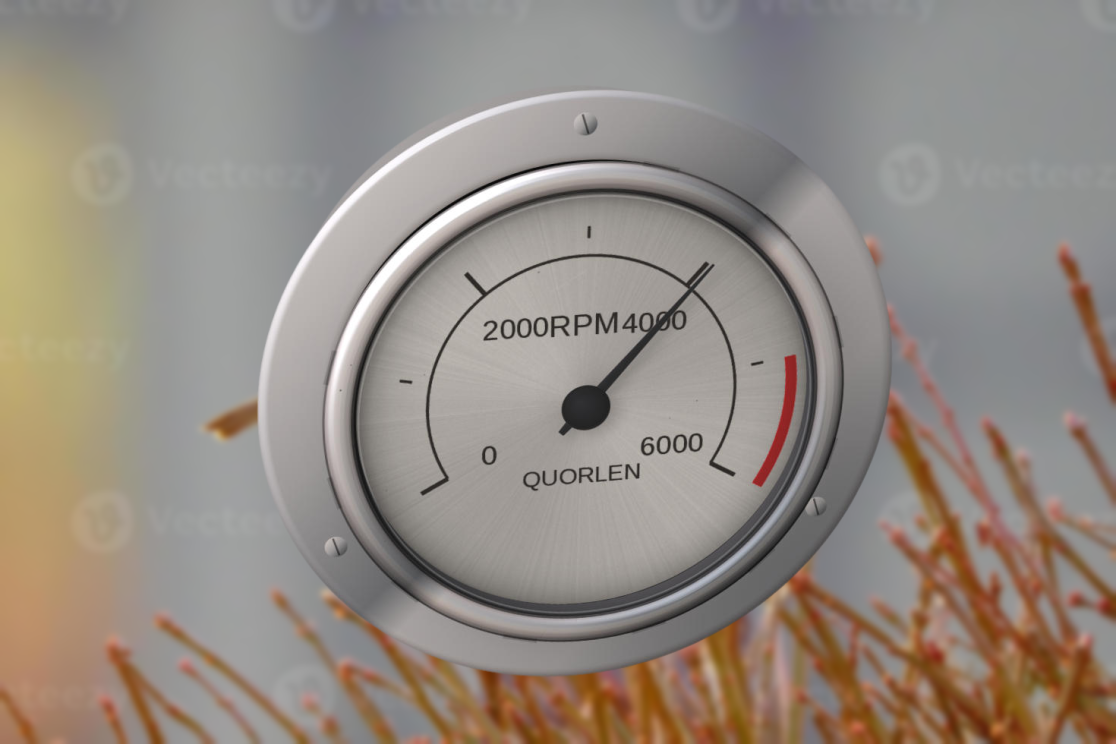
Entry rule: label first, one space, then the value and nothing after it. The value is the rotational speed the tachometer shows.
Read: 4000 rpm
